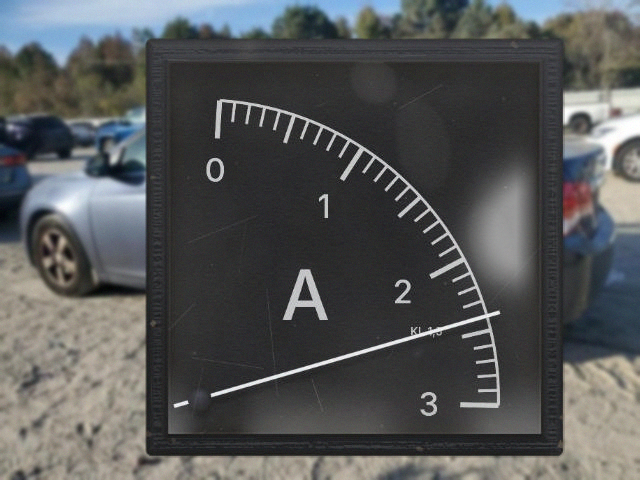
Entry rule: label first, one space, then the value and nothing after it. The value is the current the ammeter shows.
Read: 2.4 A
